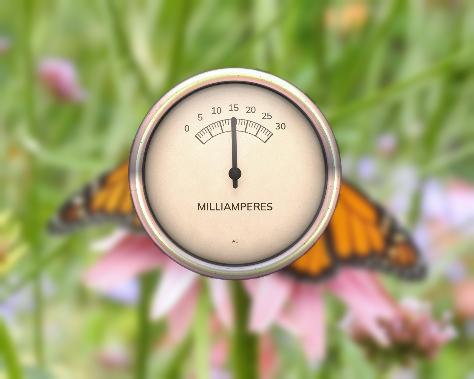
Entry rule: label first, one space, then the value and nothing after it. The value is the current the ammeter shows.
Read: 15 mA
